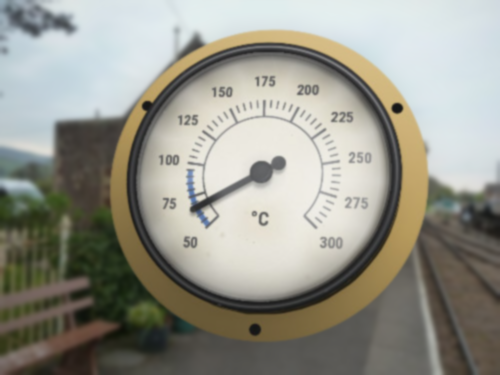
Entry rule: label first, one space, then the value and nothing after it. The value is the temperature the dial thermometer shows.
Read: 65 °C
